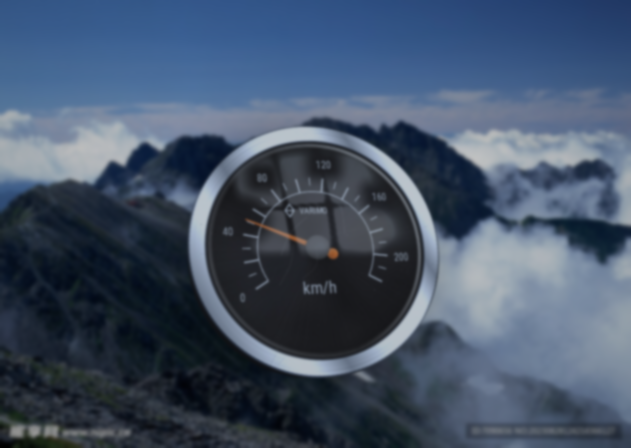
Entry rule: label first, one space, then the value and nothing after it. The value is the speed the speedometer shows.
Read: 50 km/h
